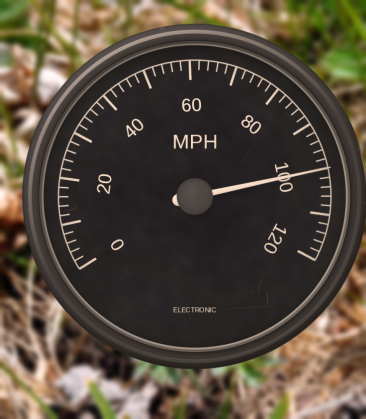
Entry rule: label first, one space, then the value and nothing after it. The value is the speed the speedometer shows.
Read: 100 mph
